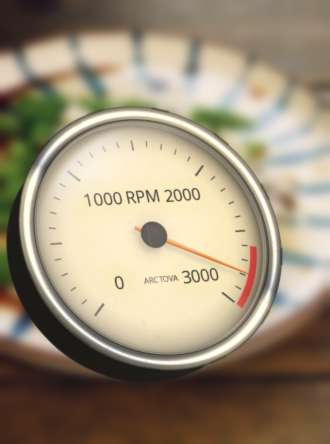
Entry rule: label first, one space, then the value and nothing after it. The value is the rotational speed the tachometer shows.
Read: 2800 rpm
